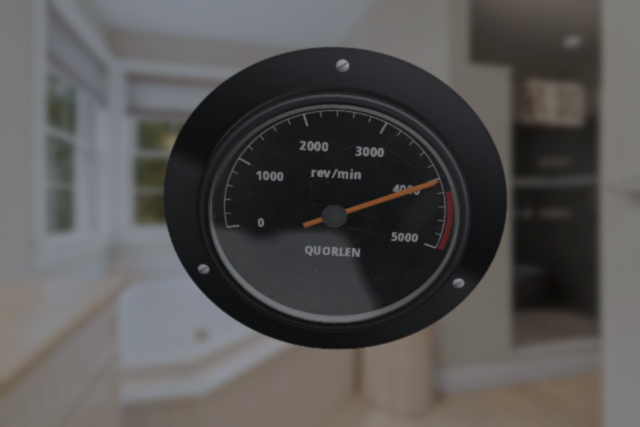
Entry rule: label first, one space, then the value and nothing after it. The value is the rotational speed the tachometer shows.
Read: 4000 rpm
